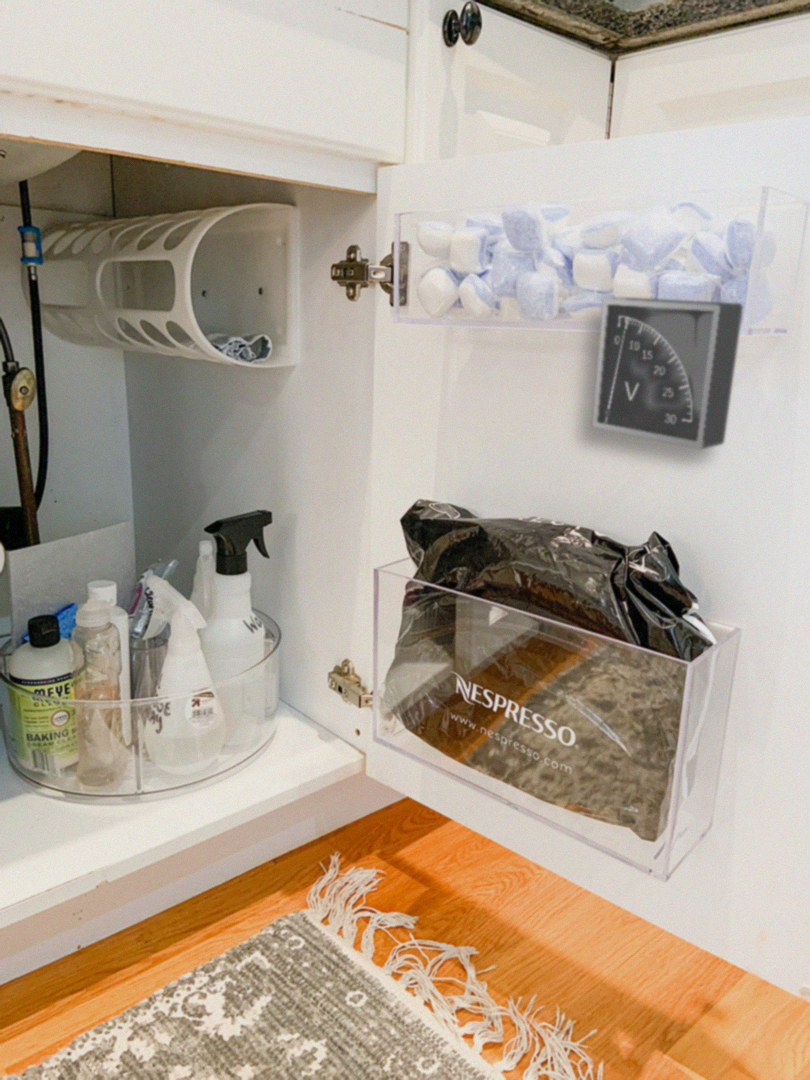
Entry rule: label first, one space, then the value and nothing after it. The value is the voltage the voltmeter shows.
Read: 5 V
